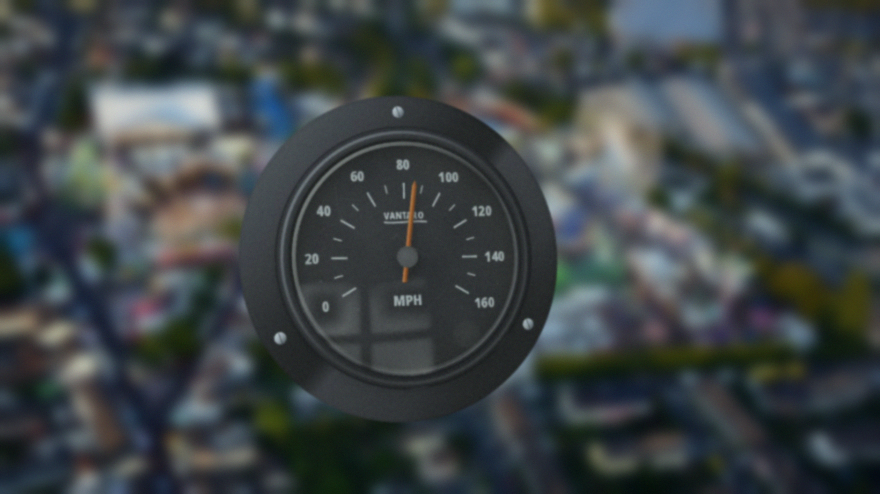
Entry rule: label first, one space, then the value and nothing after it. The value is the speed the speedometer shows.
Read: 85 mph
